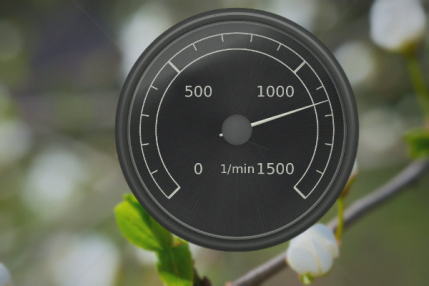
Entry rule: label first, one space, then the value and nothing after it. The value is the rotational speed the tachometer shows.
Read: 1150 rpm
